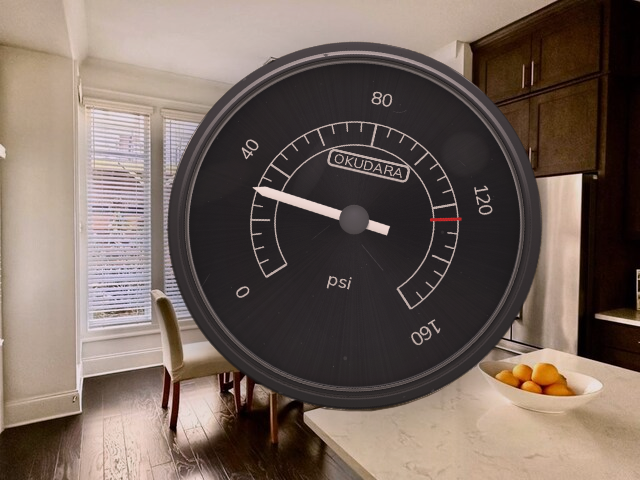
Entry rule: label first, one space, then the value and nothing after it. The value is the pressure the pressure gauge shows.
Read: 30 psi
